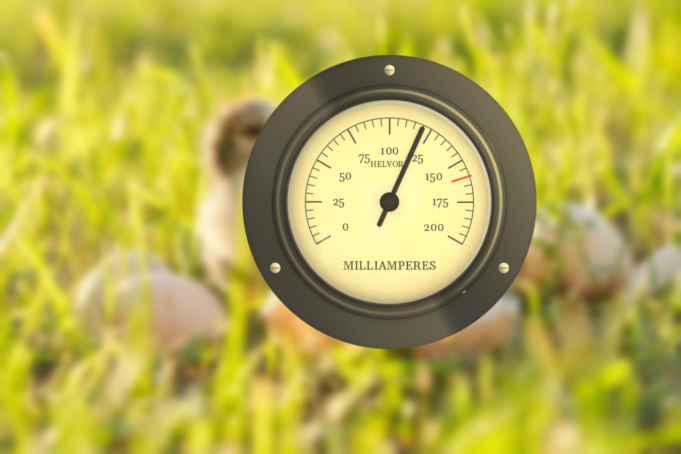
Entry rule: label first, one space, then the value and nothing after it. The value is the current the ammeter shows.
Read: 120 mA
